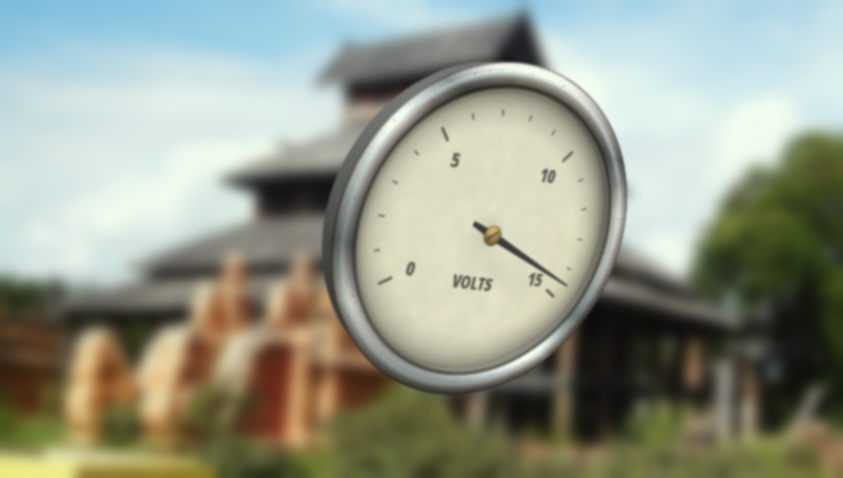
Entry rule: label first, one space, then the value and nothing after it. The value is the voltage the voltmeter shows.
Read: 14.5 V
